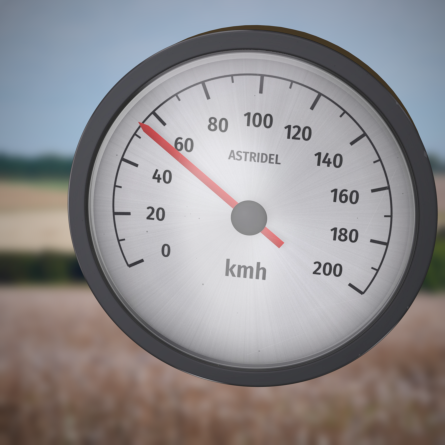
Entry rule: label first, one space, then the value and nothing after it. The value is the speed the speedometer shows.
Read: 55 km/h
